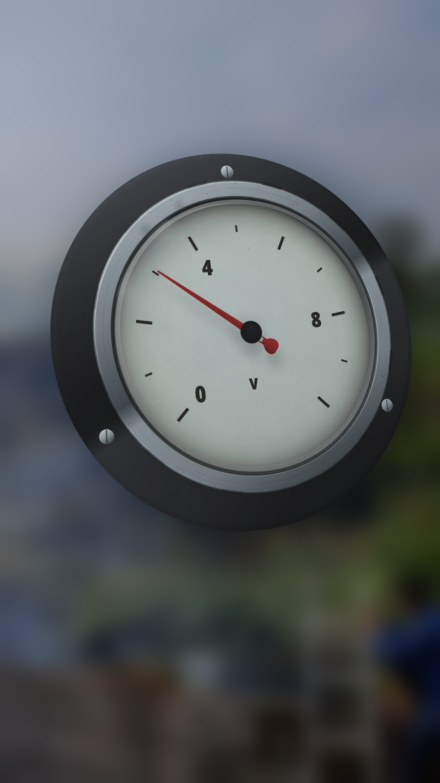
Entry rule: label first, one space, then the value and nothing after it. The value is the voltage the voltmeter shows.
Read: 3 V
